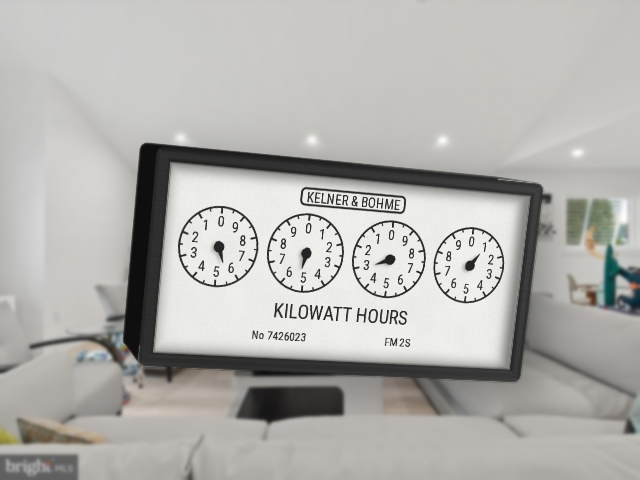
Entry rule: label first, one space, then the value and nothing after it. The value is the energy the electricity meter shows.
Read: 5531 kWh
